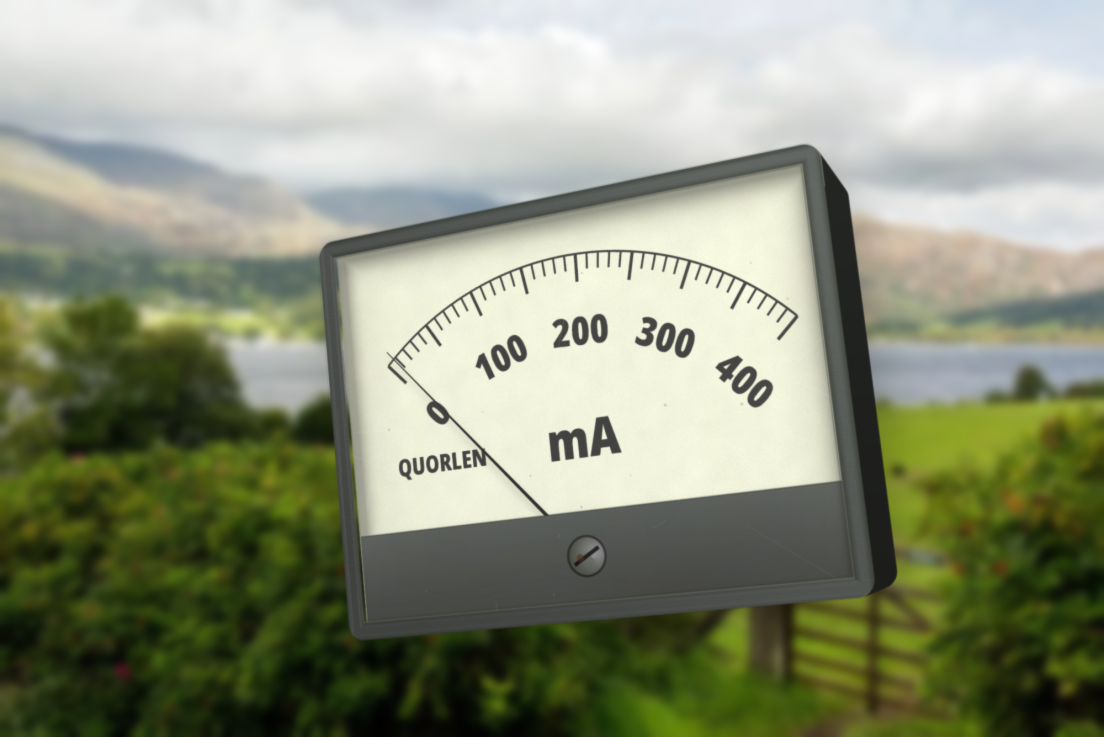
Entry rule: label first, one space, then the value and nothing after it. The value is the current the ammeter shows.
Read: 10 mA
